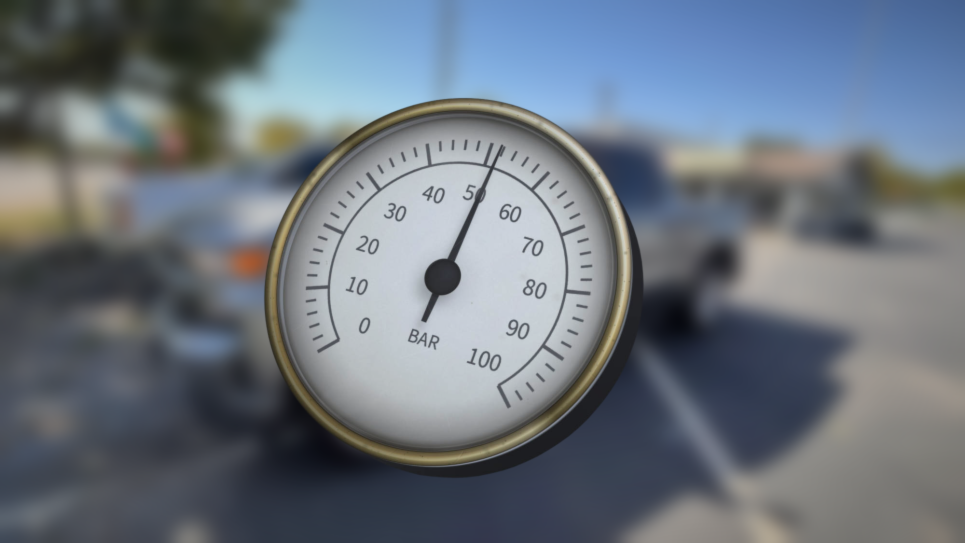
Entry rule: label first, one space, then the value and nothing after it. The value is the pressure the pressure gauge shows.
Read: 52 bar
